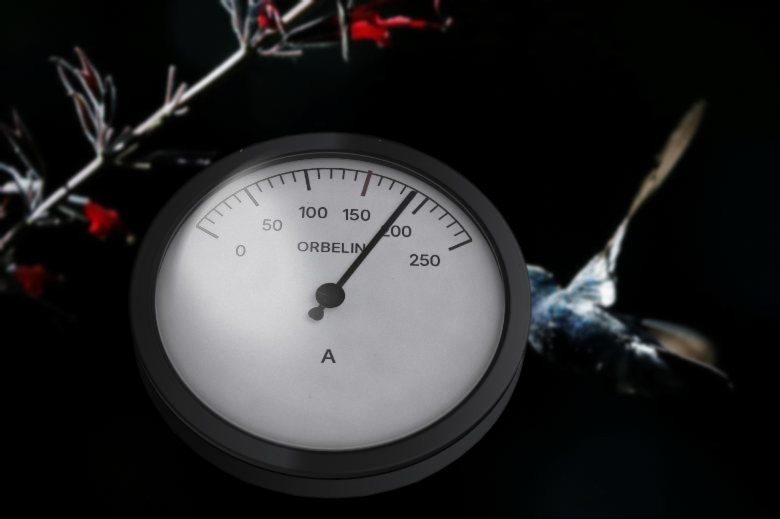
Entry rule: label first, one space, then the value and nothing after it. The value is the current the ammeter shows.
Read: 190 A
